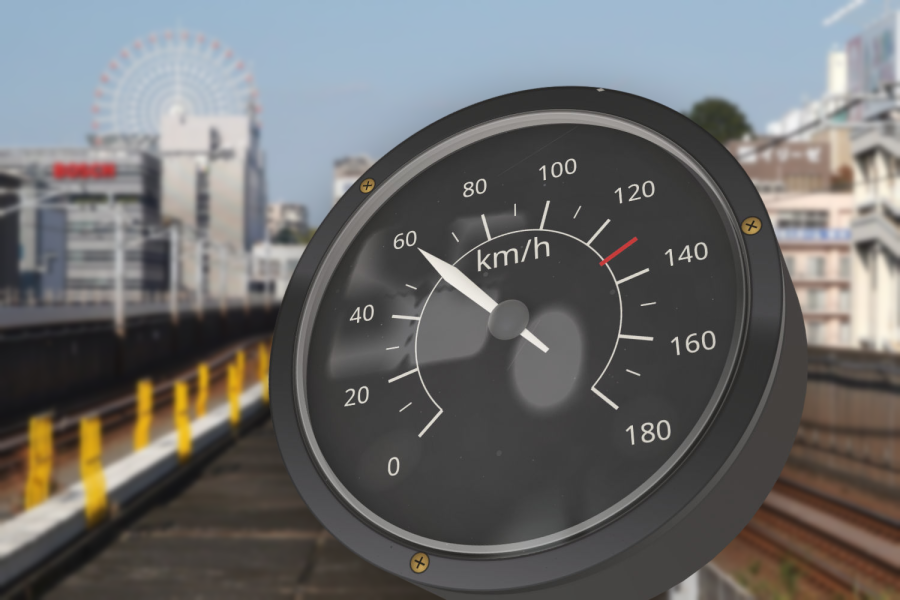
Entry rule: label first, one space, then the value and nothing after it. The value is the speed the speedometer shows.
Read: 60 km/h
